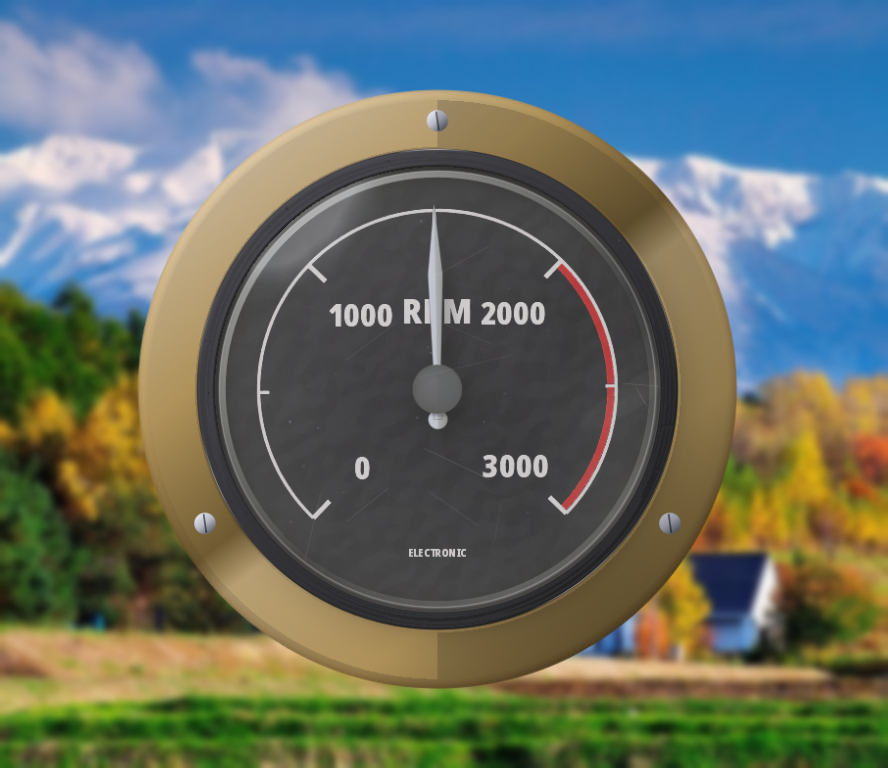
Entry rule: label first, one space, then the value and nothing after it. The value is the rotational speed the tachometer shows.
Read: 1500 rpm
